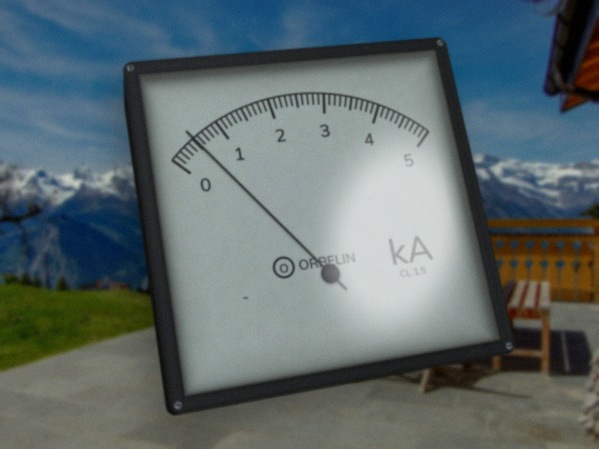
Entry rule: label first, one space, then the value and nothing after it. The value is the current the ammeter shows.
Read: 0.5 kA
